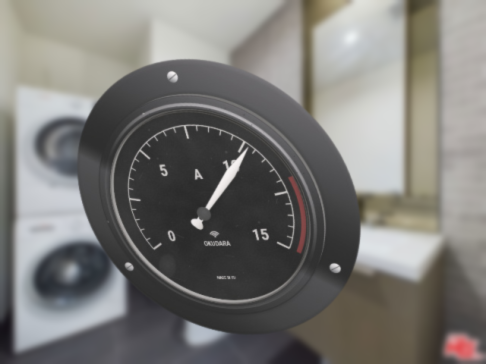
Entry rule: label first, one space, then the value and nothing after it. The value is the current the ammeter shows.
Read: 10.25 A
